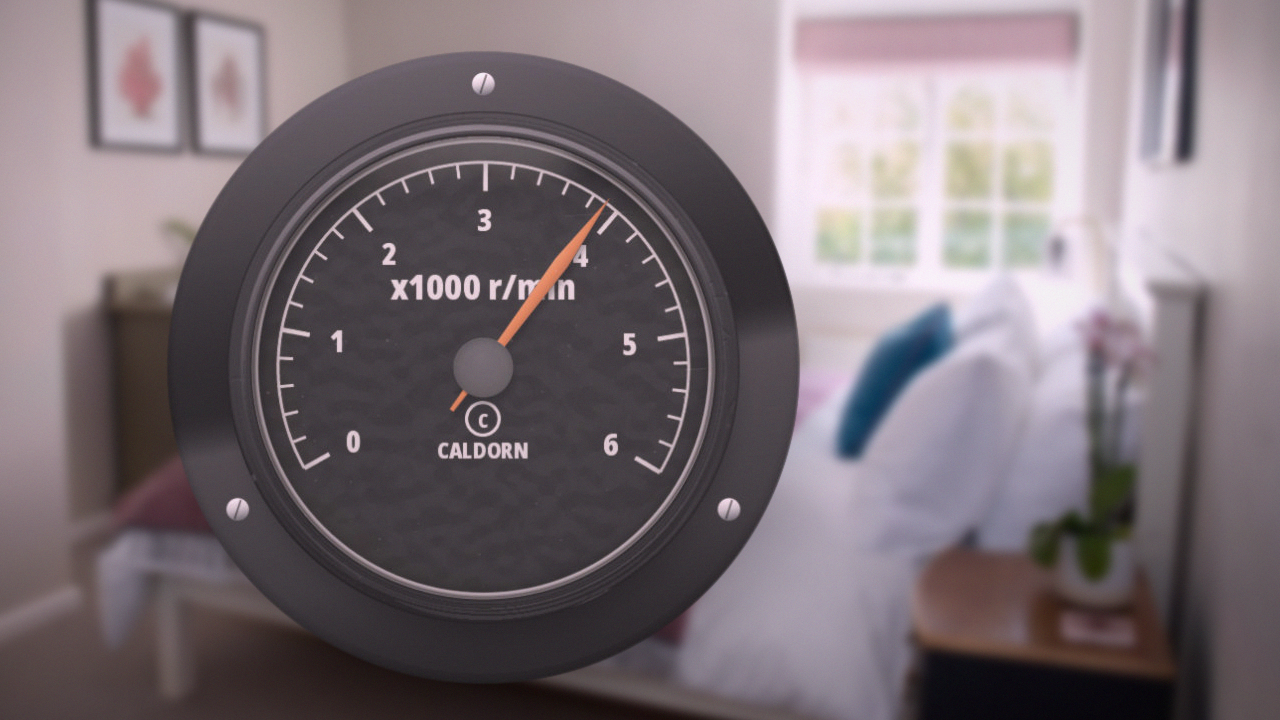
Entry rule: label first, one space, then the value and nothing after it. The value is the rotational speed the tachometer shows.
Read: 3900 rpm
